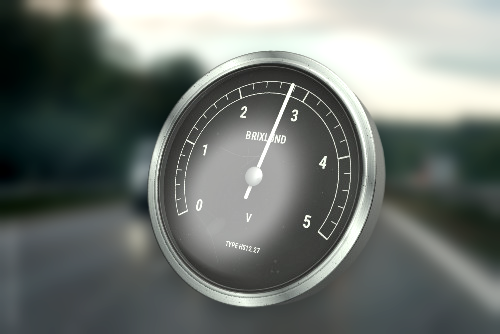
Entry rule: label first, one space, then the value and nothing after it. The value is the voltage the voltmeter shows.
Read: 2.8 V
